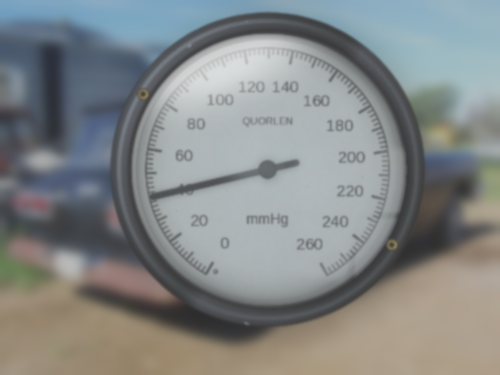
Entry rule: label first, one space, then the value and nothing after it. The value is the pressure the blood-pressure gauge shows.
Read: 40 mmHg
